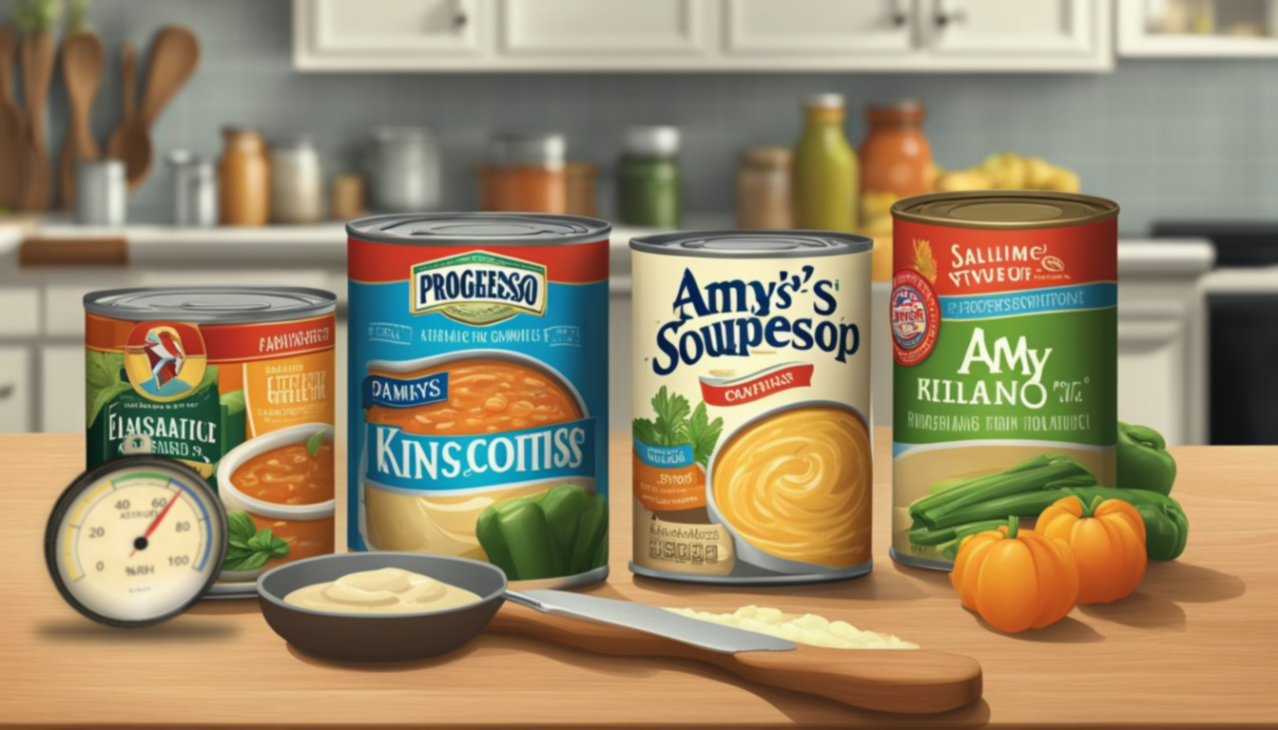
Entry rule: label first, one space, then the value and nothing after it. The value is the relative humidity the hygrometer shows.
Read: 65 %
